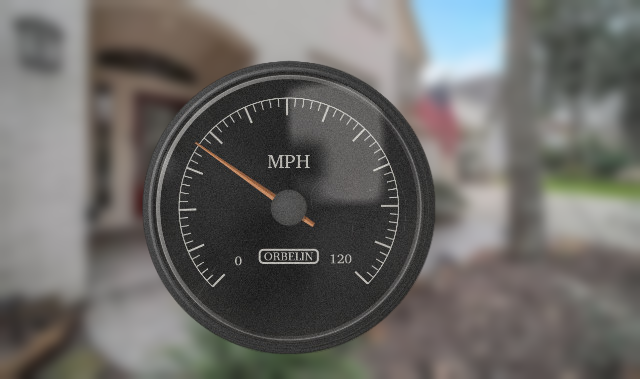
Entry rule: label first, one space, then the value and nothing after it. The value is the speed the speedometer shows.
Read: 36 mph
